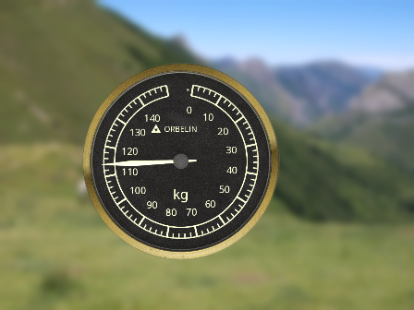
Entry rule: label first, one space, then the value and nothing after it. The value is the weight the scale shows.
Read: 114 kg
